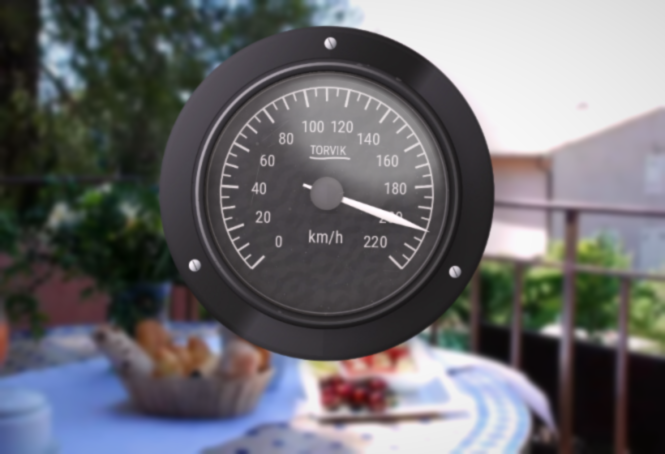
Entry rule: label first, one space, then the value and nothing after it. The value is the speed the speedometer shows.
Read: 200 km/h
